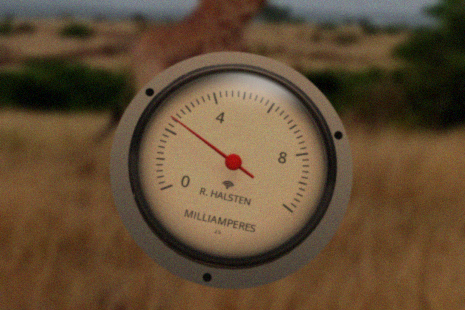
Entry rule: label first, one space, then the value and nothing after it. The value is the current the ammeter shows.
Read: 2.4 mA
